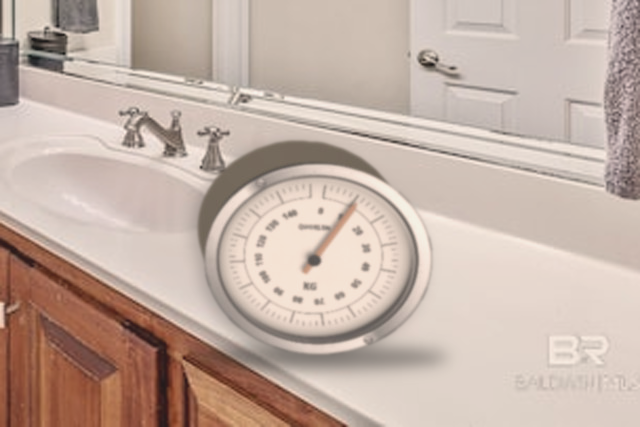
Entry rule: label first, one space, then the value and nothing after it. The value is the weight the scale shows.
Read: 10 kg
